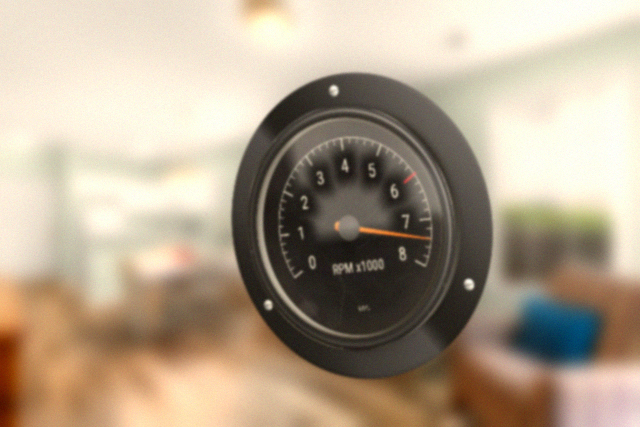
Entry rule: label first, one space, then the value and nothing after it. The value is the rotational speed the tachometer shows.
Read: 7400 rpm
